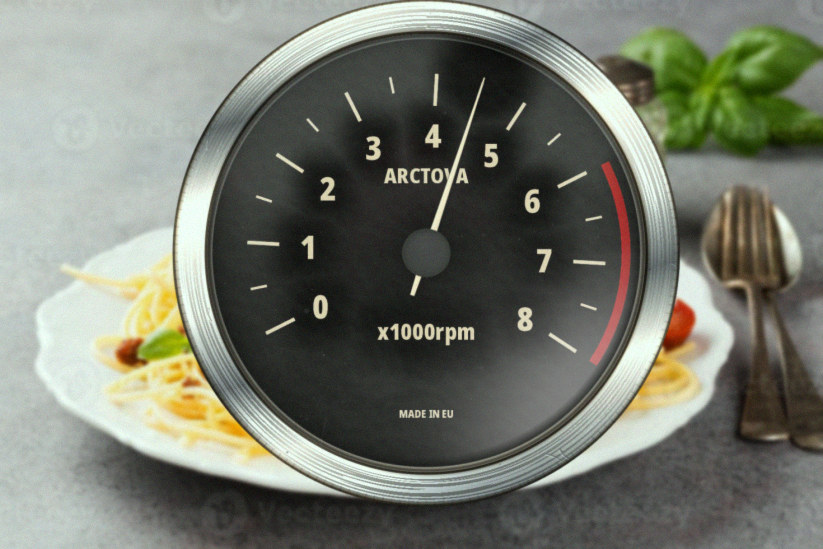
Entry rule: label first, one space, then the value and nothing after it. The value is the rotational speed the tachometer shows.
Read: 4500 rpm
